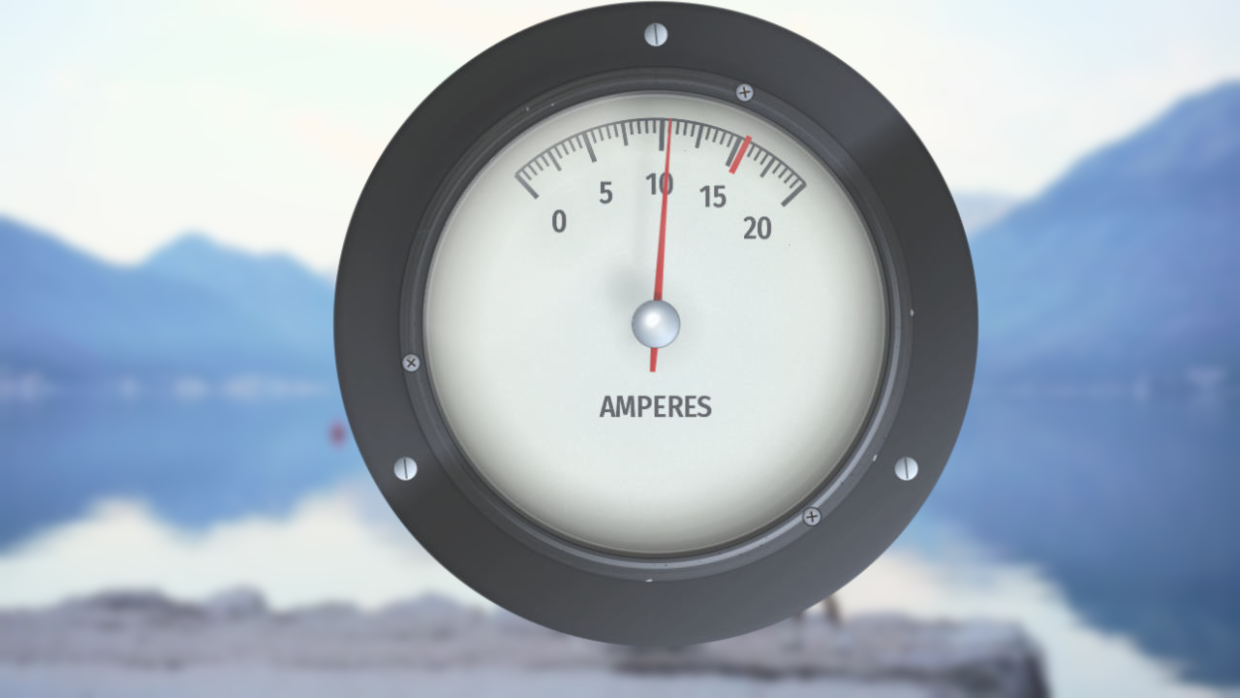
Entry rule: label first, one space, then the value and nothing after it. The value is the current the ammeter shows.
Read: 10.5 A
